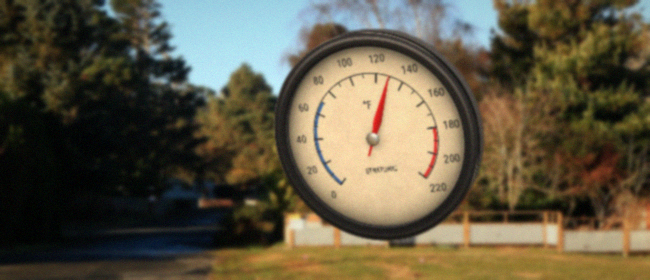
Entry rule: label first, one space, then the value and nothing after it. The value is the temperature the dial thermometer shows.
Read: 130 °F
